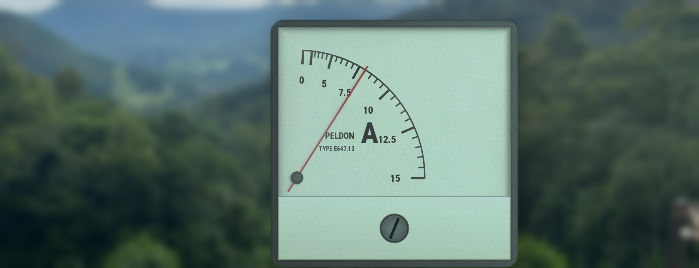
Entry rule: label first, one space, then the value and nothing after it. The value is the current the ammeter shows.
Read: 8 A
